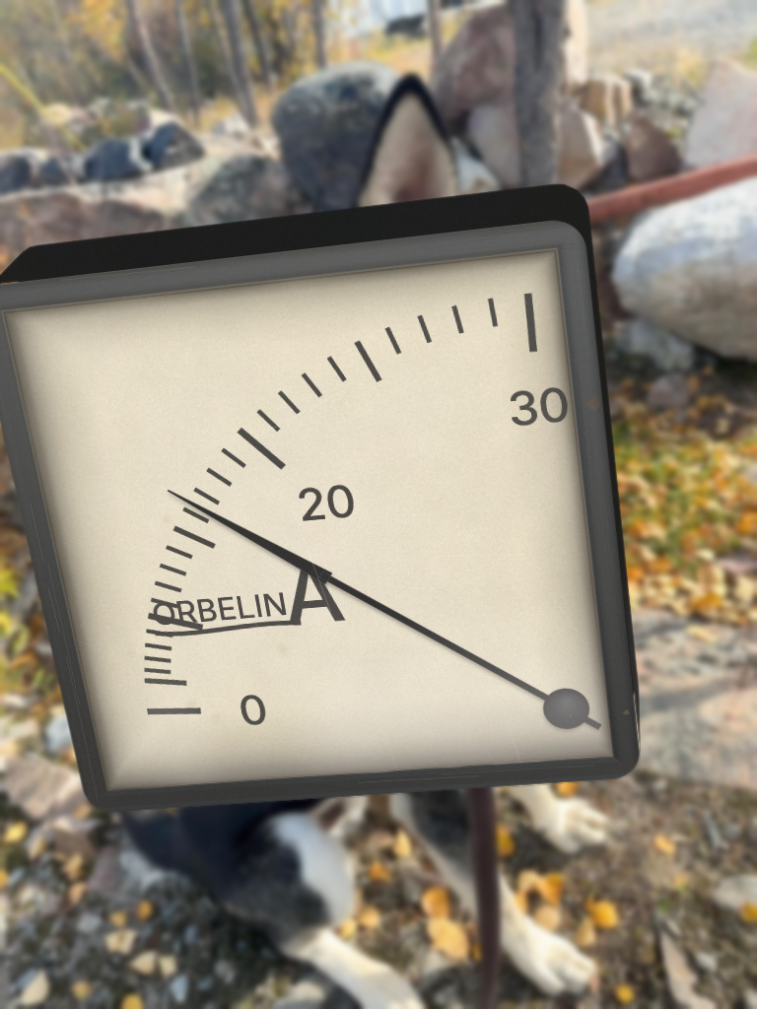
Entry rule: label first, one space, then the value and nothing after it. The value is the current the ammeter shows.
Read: 16.5 A
